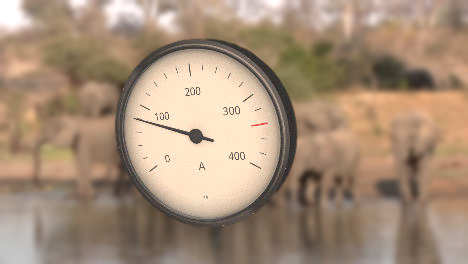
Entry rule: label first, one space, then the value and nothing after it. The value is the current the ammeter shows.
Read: 80 A
